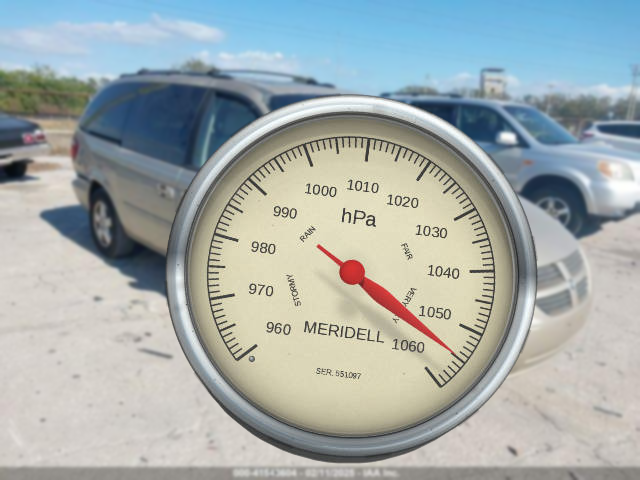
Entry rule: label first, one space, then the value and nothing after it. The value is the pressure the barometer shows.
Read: 1055 hPa
